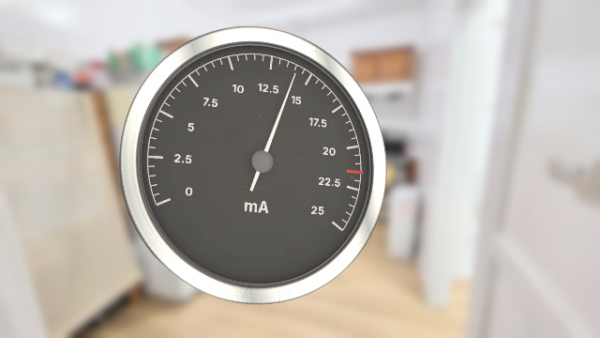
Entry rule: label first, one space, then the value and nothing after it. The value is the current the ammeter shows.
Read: 14 mA
